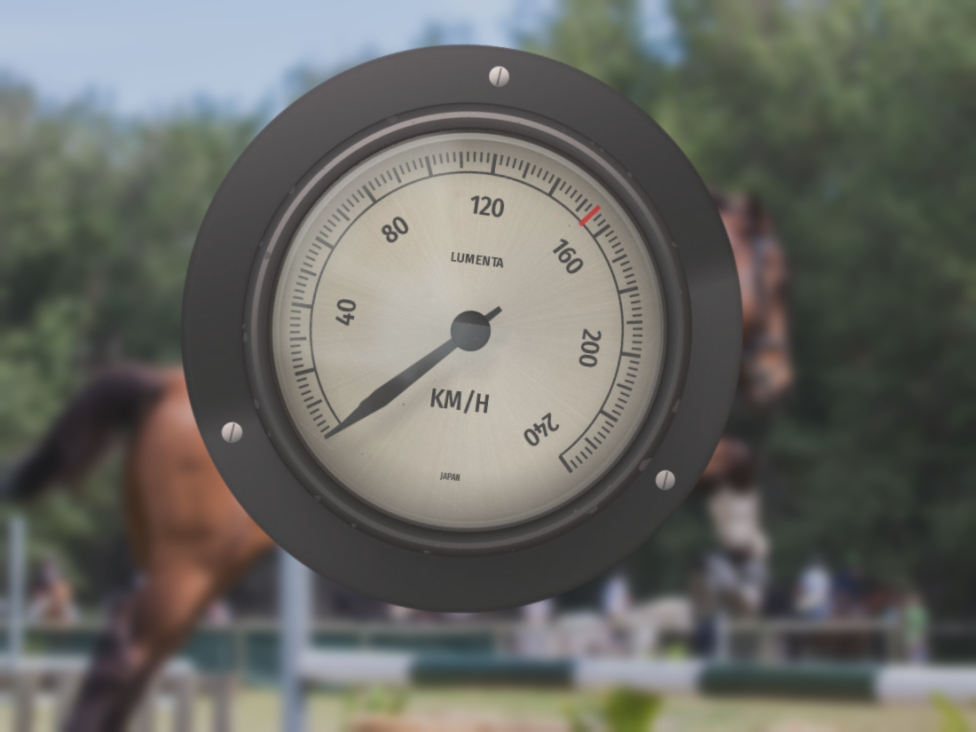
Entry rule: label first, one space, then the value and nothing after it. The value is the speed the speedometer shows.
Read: 0 km/h
